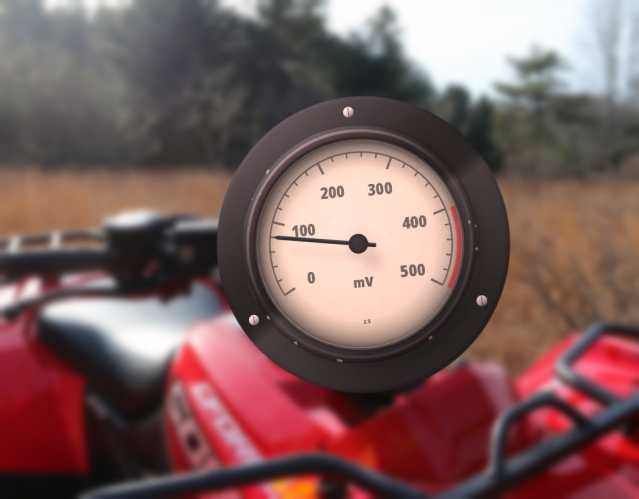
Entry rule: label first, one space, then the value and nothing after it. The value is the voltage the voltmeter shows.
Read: 80 mV
